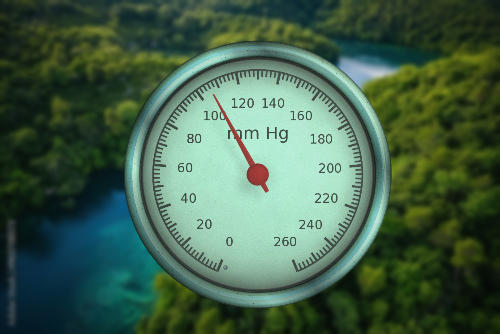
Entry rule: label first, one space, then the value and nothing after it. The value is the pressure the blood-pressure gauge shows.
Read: 106 mmHg
